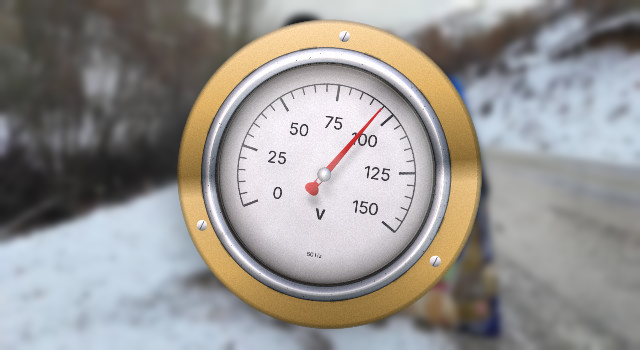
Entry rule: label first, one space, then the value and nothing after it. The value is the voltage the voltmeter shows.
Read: 95 V
